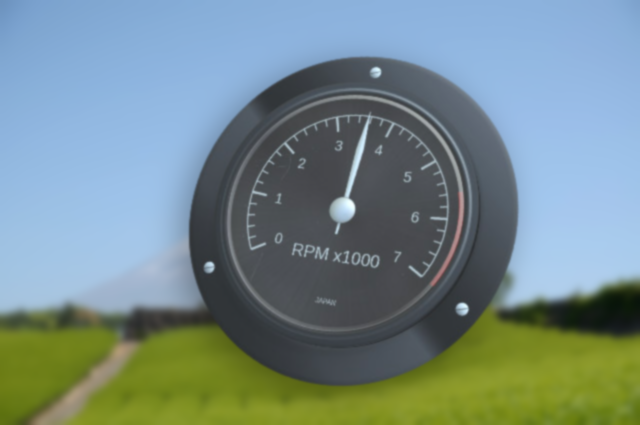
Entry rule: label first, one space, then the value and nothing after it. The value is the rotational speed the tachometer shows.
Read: 3600 rpm
